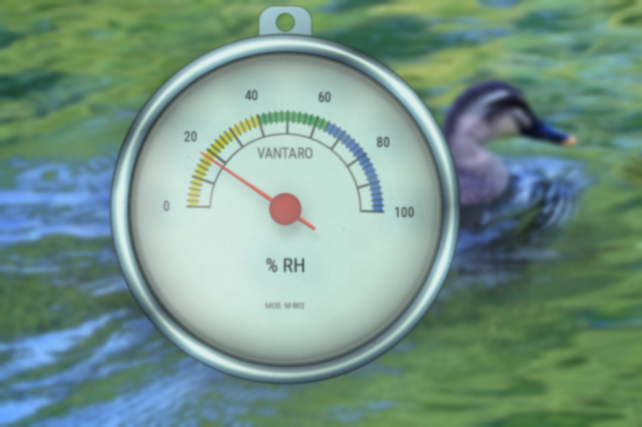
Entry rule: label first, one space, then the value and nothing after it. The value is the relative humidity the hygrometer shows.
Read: 18 %
